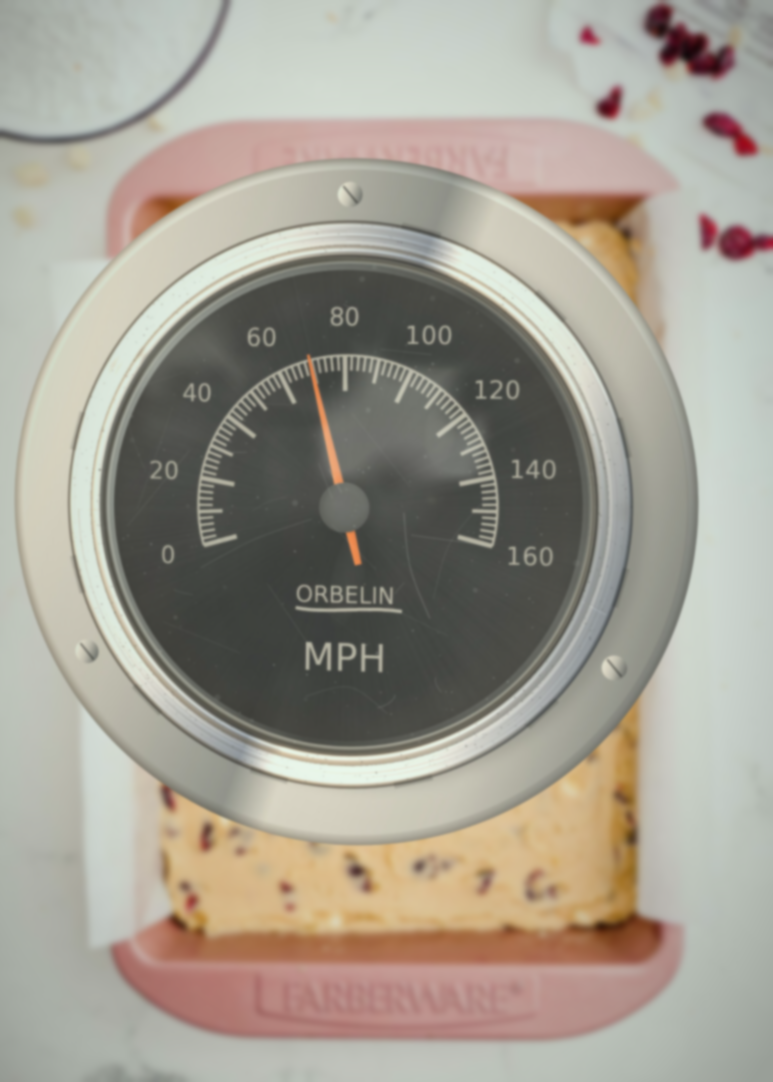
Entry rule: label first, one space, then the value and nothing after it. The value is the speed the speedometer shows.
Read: 70 mph
